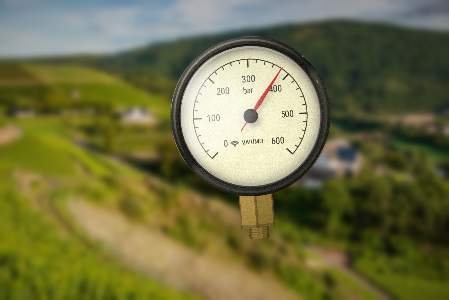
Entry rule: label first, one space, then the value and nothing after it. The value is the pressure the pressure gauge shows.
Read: 380 bar
